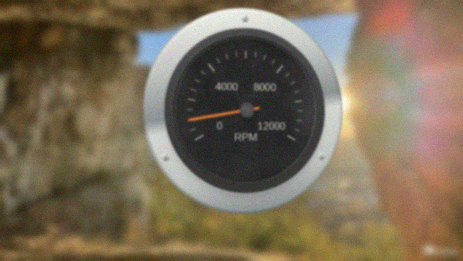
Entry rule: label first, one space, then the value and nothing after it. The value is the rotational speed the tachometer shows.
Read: 1000 rpm
